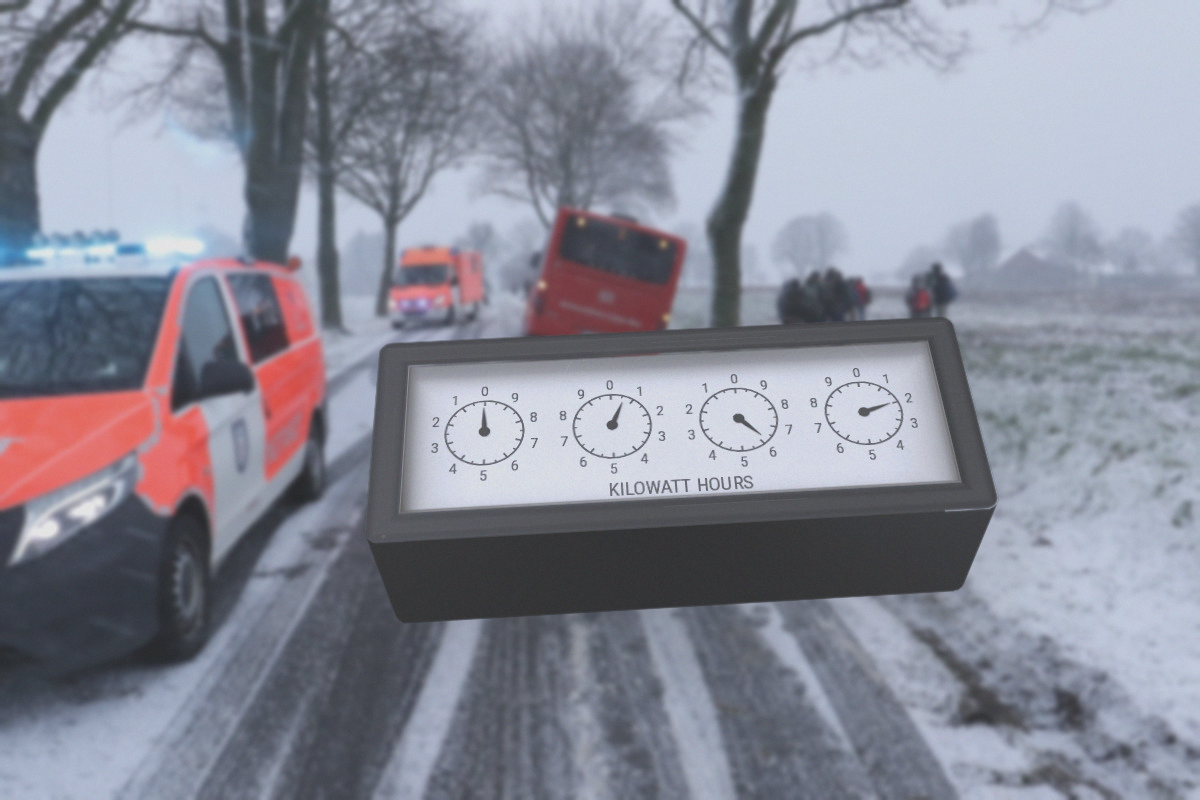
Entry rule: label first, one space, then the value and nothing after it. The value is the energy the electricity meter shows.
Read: 62 kWh
